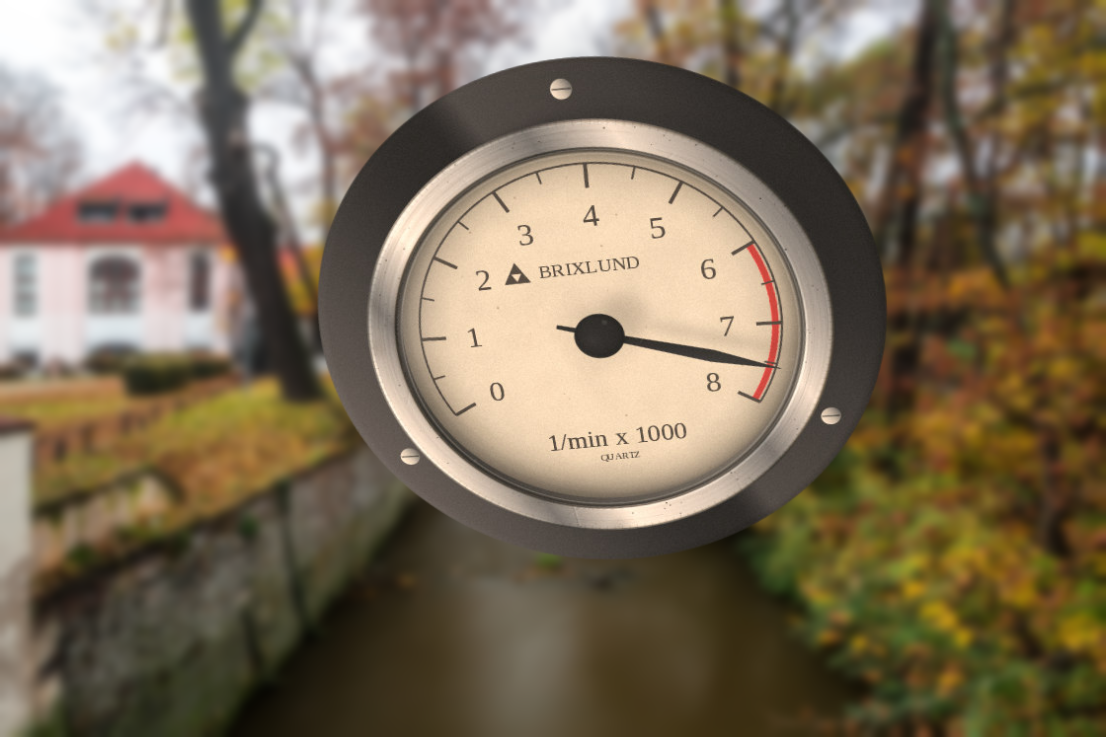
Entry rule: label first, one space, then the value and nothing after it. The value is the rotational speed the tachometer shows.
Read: 7500 rpm
